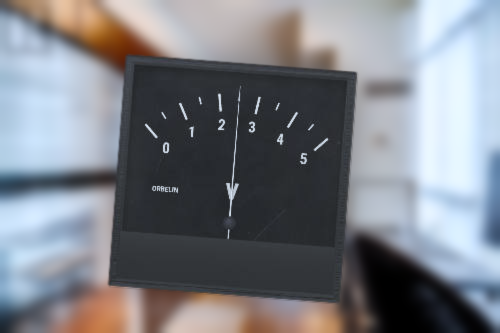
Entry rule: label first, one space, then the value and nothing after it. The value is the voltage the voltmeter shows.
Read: 2.5 V
